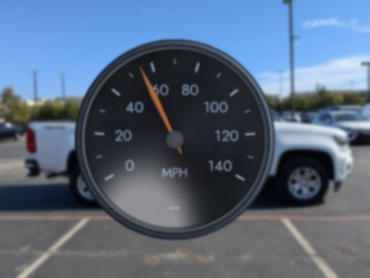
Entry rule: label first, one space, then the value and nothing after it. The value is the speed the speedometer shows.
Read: 55 mph
